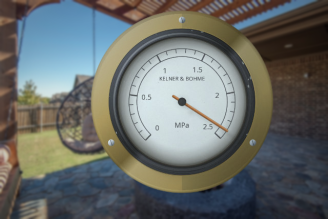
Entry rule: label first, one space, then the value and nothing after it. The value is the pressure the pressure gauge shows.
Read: 2.4 MPa
